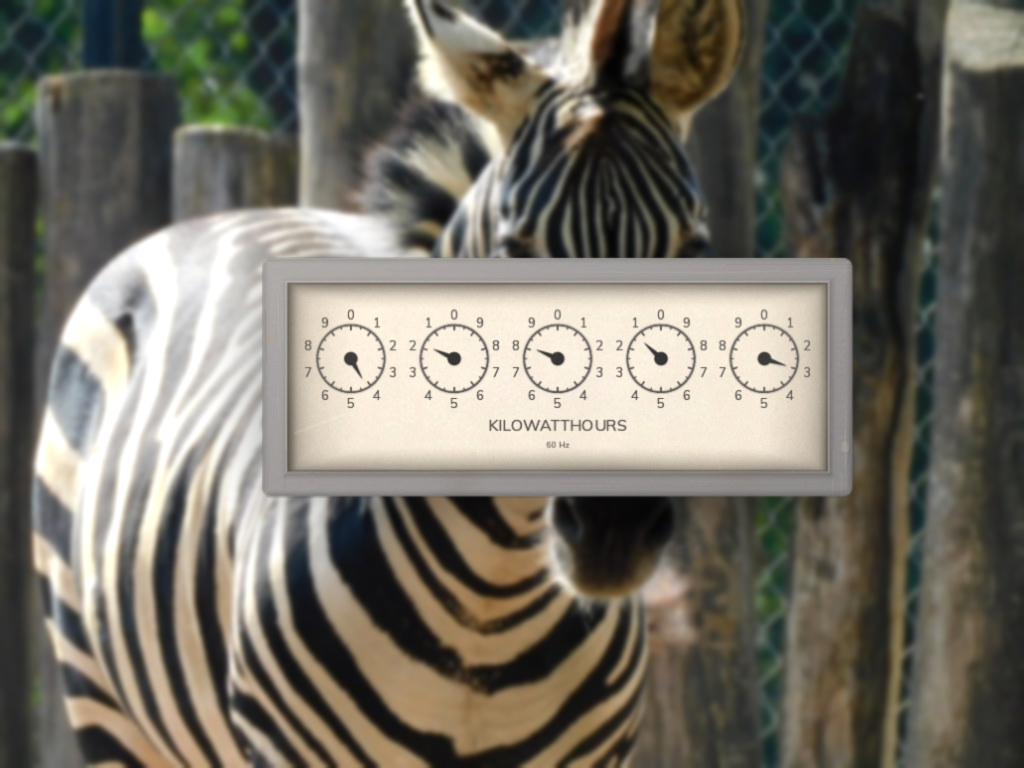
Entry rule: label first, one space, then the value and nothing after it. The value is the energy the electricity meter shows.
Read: 41813 kWh
